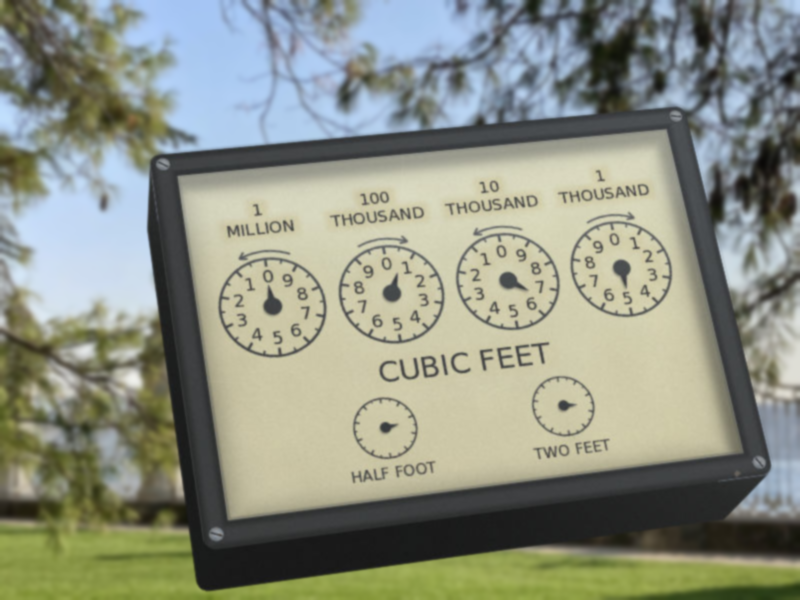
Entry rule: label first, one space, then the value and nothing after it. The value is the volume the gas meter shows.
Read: 6500 ft³
